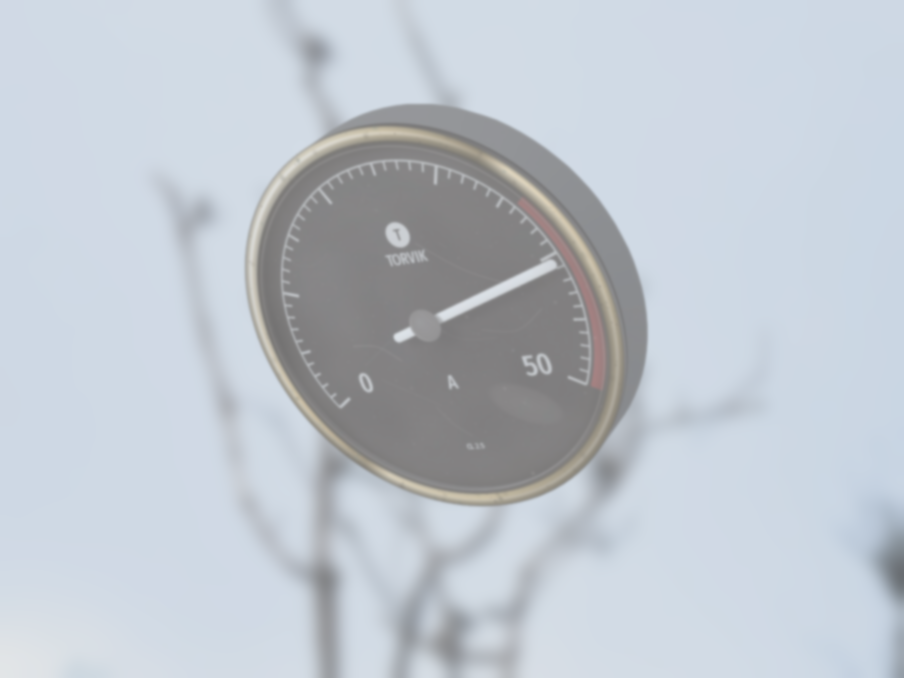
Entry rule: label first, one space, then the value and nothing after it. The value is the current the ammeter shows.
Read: 40.5 A
